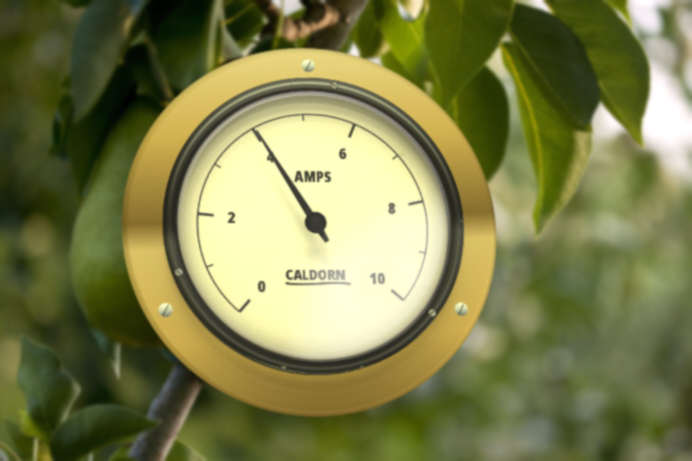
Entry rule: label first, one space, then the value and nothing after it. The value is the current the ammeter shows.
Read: 4 A
